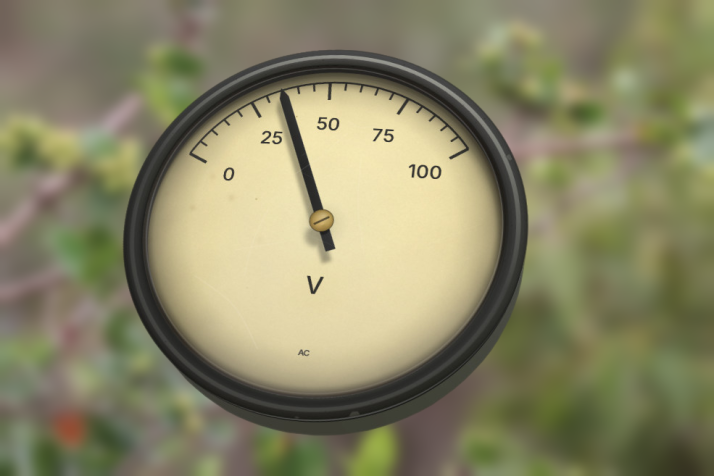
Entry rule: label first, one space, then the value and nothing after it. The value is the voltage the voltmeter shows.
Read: 35 V
